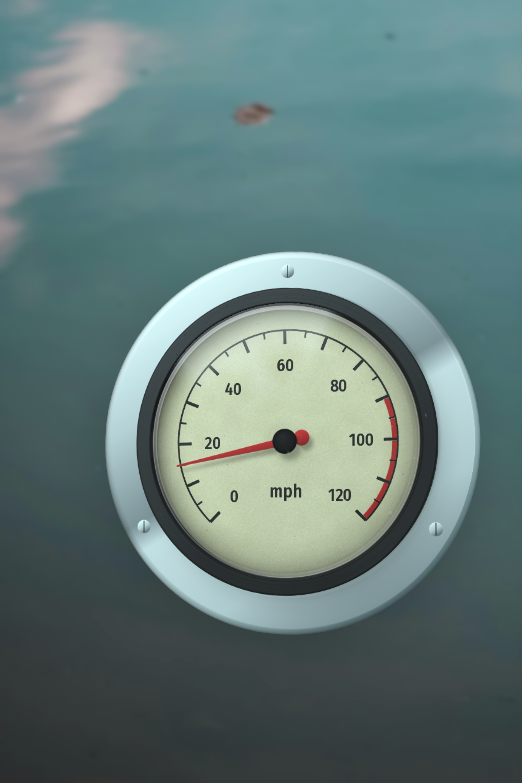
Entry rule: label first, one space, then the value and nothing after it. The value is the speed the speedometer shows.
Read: 15 mph
